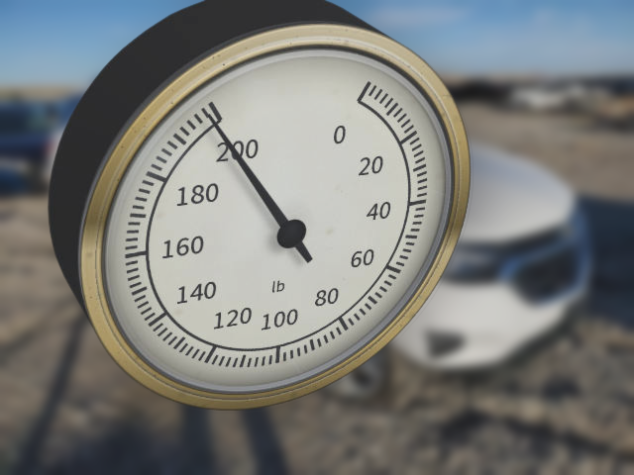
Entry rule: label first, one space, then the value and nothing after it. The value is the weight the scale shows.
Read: 198 lb
